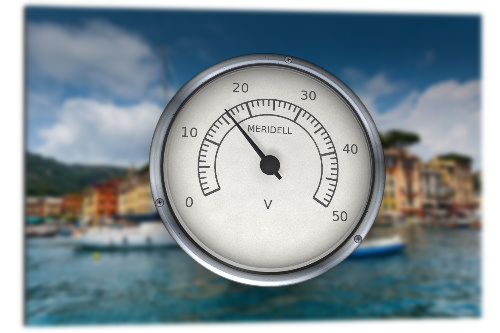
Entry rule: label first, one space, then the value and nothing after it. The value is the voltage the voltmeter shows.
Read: 16 V
